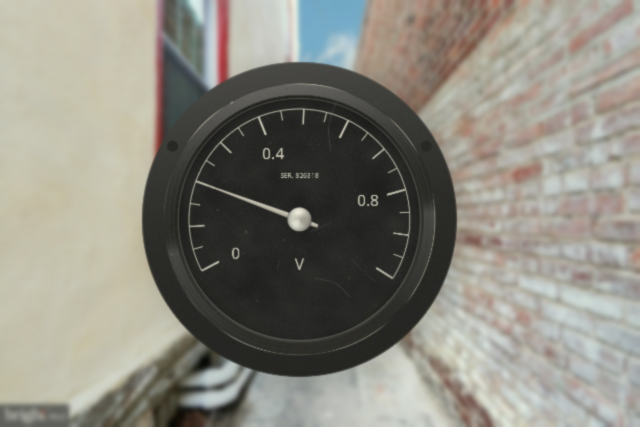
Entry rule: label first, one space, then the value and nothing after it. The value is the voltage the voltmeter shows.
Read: 0.2 V
